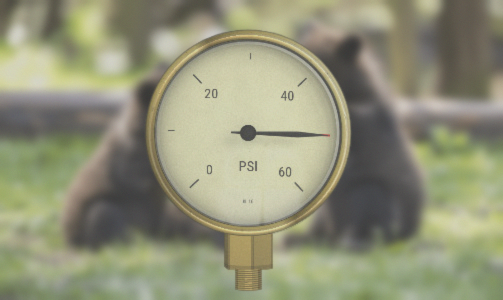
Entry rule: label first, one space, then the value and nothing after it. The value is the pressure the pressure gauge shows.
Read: 50 psi
